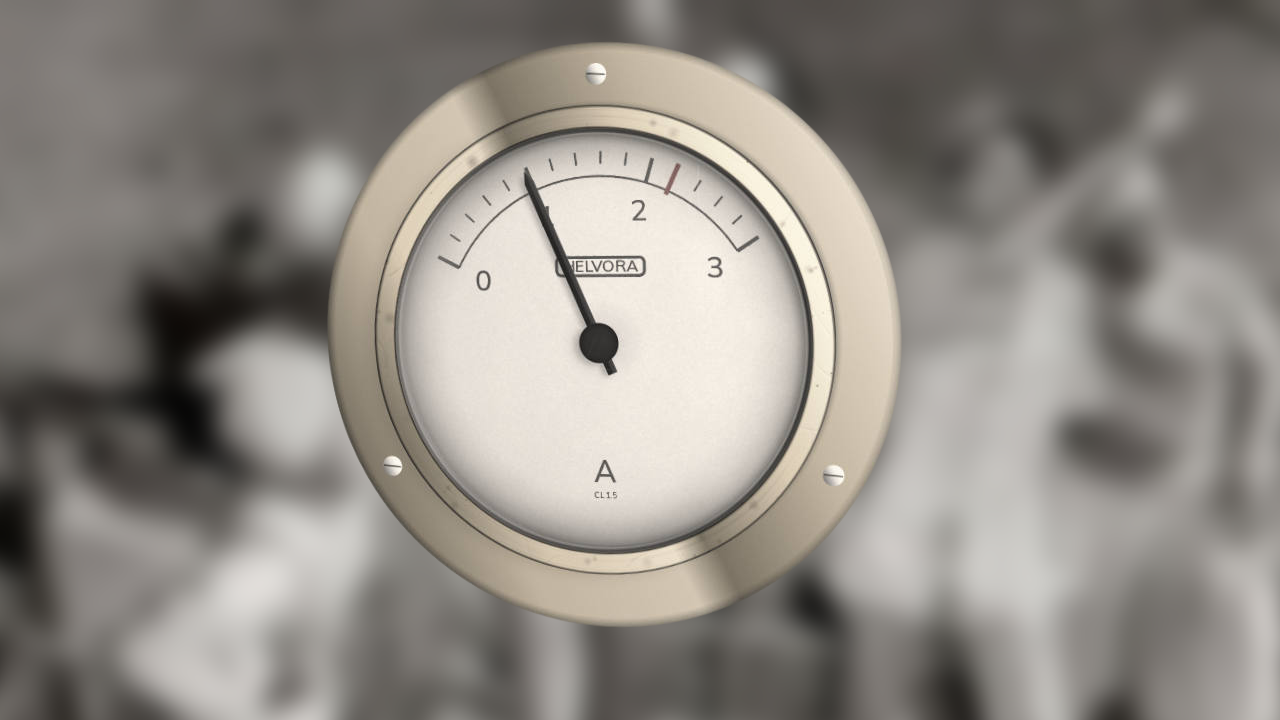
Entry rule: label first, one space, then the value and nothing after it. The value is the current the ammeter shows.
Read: 1 A
